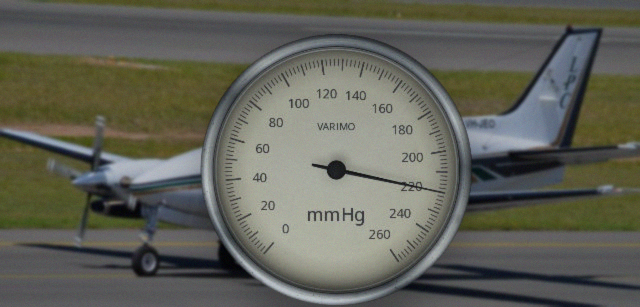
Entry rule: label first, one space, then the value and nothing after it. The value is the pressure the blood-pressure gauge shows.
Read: 220 mmHg
